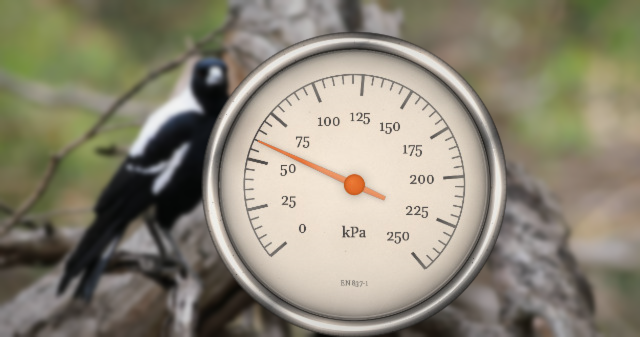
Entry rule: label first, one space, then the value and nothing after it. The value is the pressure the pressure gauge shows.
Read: 60 kPa
